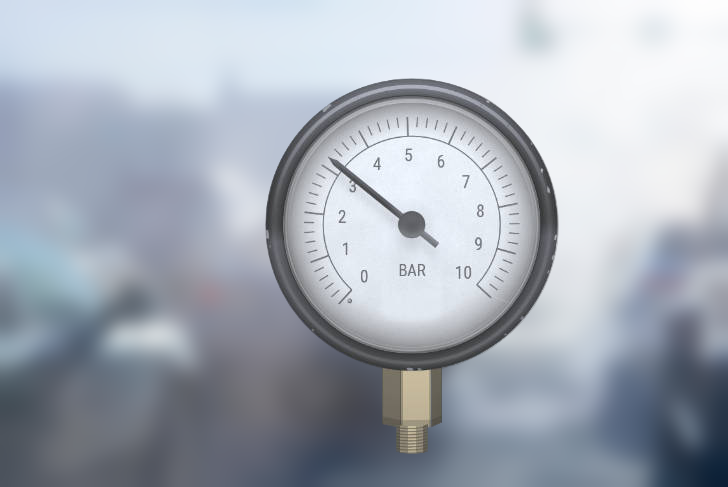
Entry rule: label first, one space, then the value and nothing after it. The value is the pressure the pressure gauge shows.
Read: 3.2 bar
